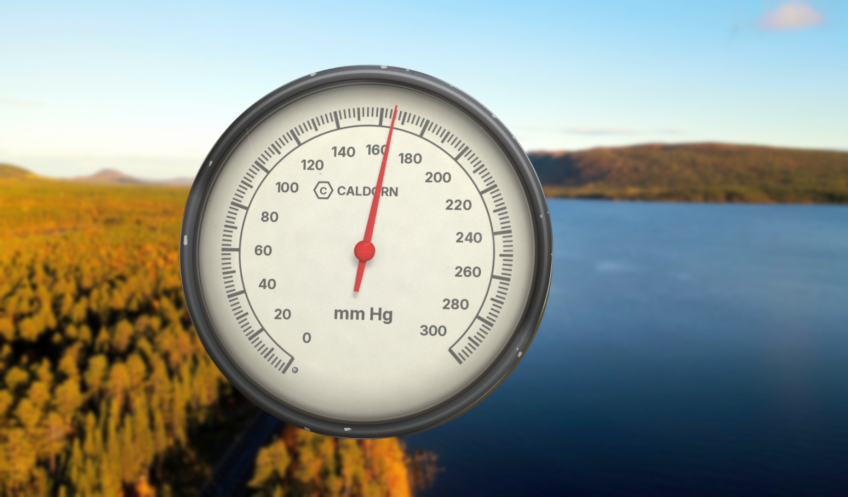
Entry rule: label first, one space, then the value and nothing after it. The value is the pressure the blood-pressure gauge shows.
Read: 166 mmHg
